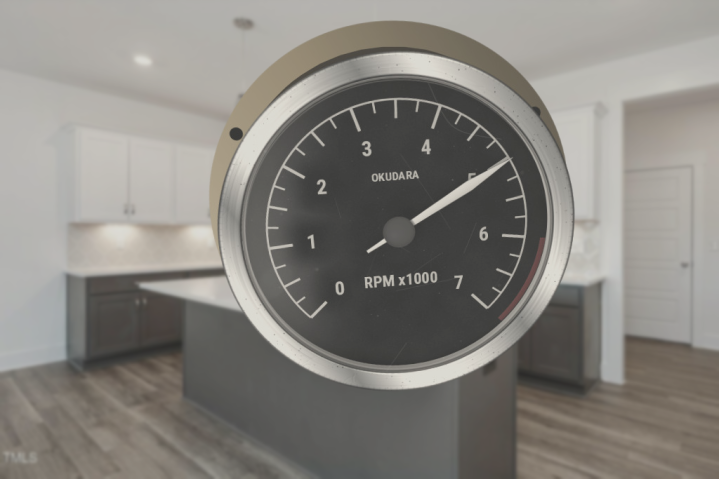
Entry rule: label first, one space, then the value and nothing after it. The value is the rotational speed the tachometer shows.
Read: 5000 rpm
